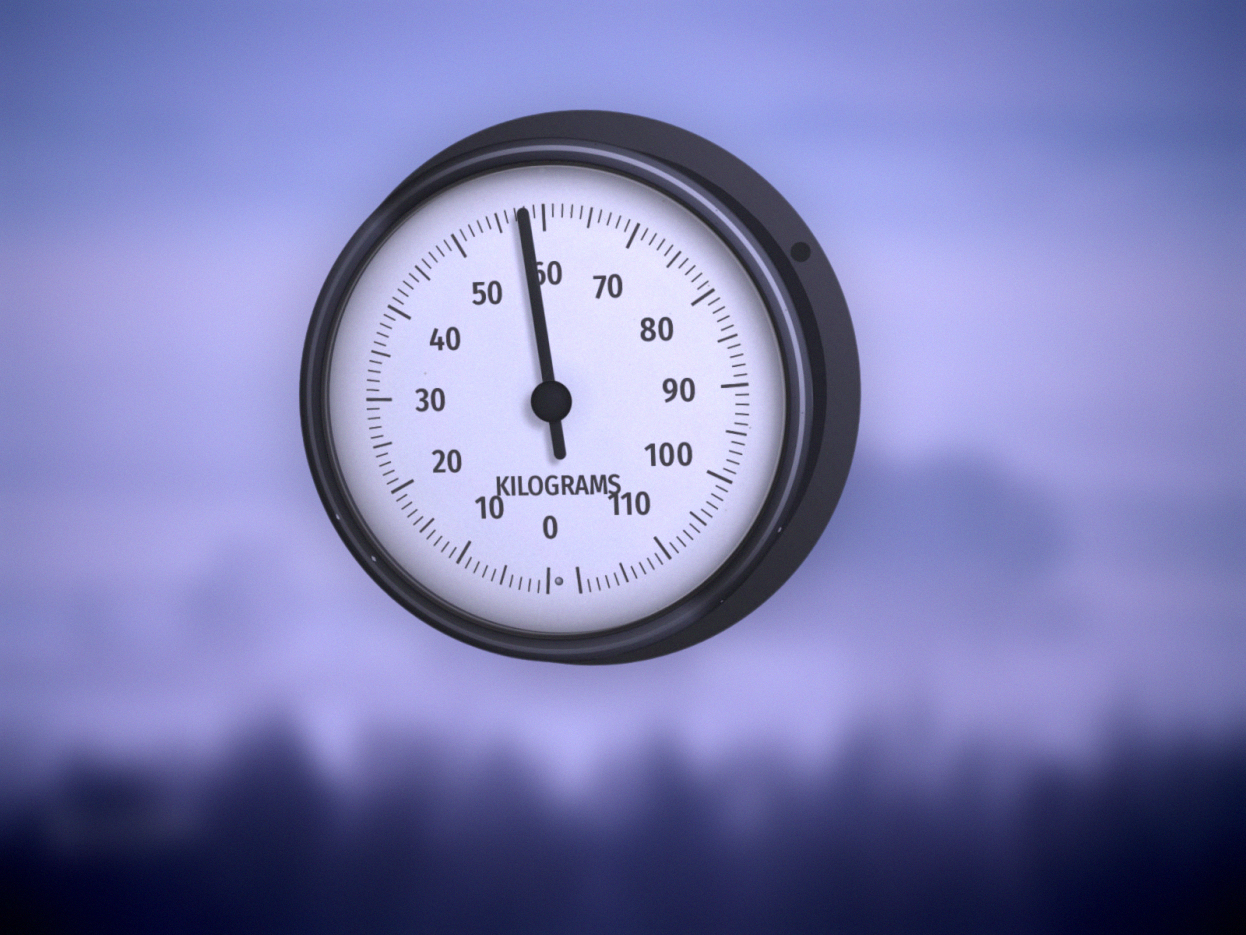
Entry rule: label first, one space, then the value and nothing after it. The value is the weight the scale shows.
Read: 58 kg
